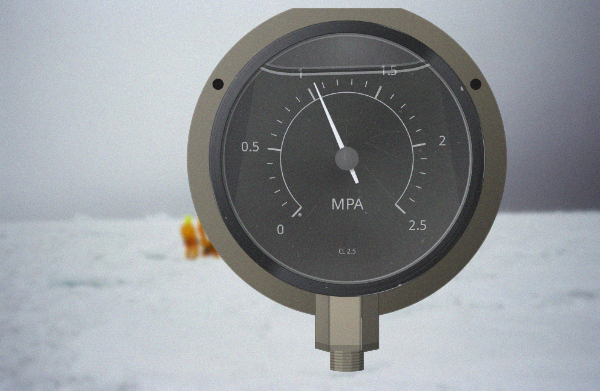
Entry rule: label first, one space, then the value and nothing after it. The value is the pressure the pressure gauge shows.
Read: 1.05 MPa
